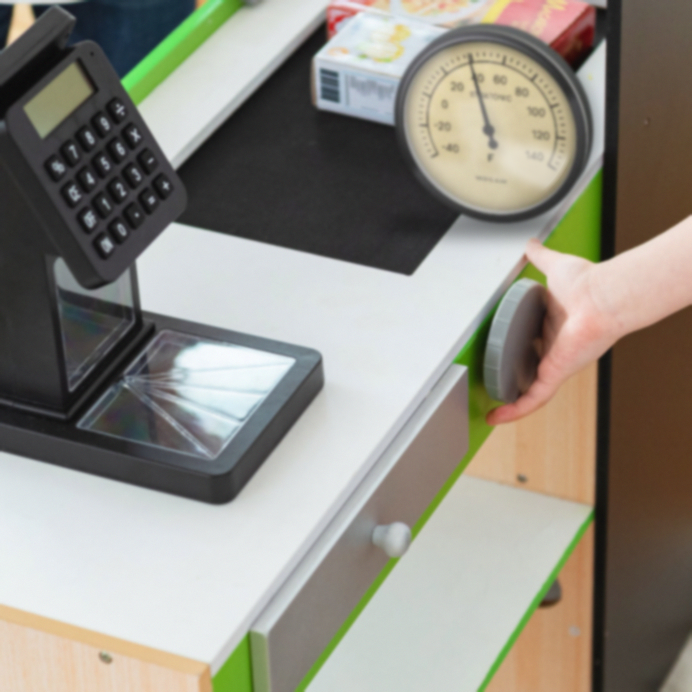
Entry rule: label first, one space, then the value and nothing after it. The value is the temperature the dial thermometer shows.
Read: 40 °F
